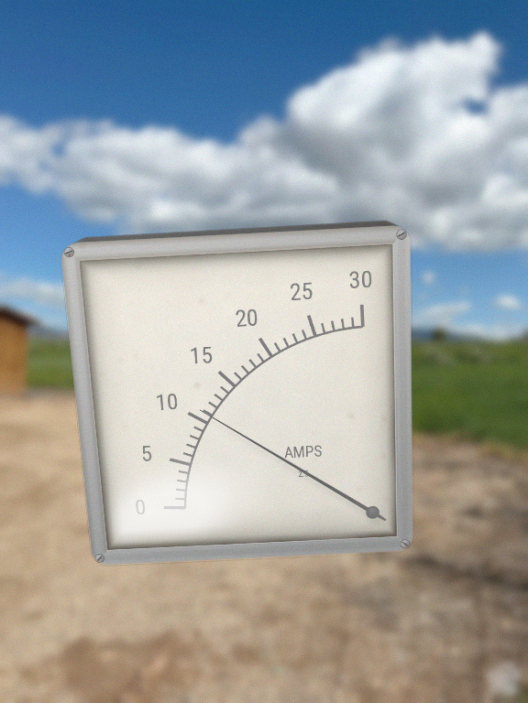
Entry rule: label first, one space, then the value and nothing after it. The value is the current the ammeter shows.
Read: 11 A
